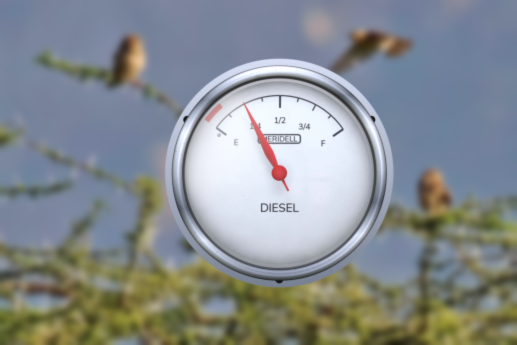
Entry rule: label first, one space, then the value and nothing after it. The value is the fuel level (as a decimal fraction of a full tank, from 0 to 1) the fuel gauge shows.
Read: 0.25
